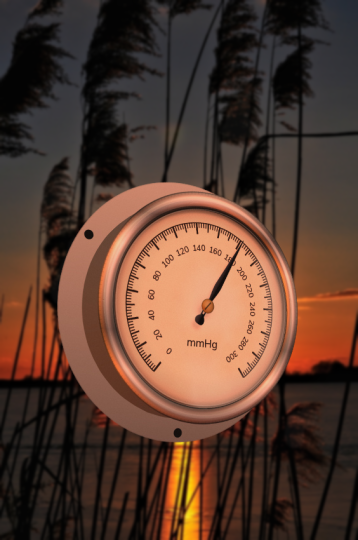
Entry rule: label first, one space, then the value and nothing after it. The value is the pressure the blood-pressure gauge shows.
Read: 180 mmHg
